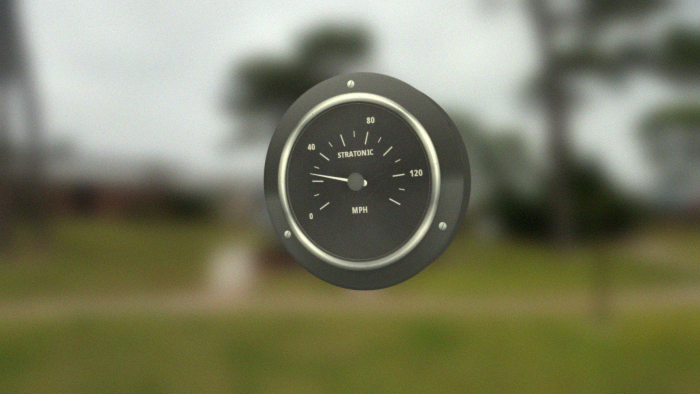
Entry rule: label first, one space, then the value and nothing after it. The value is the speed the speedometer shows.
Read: 25 mph
